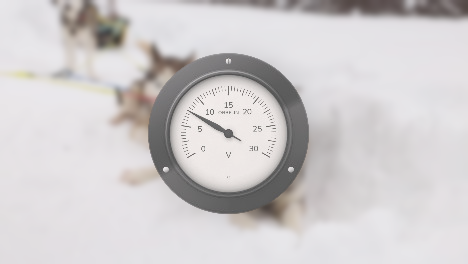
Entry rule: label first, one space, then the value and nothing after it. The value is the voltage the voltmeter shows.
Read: 7.5 V
